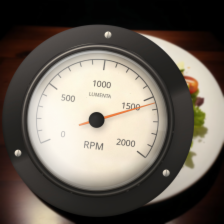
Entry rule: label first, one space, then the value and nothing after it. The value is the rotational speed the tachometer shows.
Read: 1550 rpm
